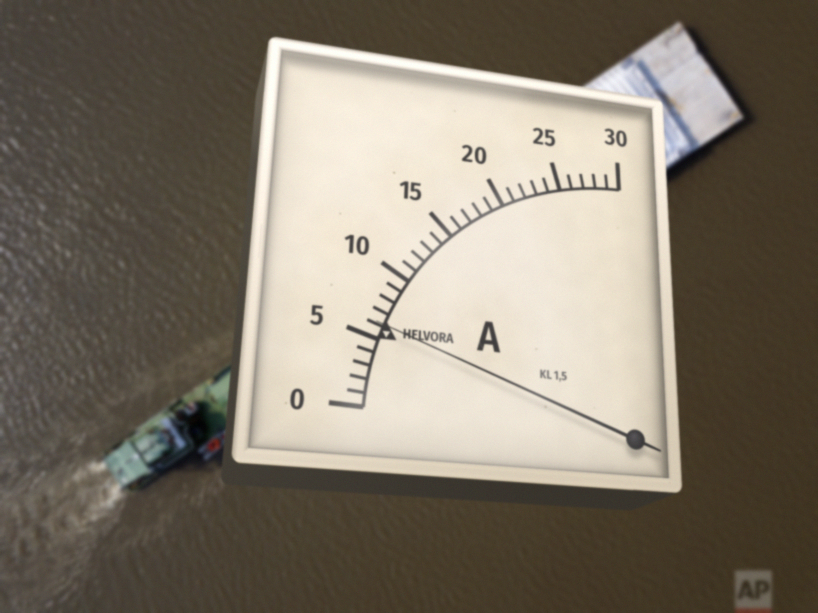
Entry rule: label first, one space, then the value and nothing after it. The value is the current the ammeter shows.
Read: 6 A
